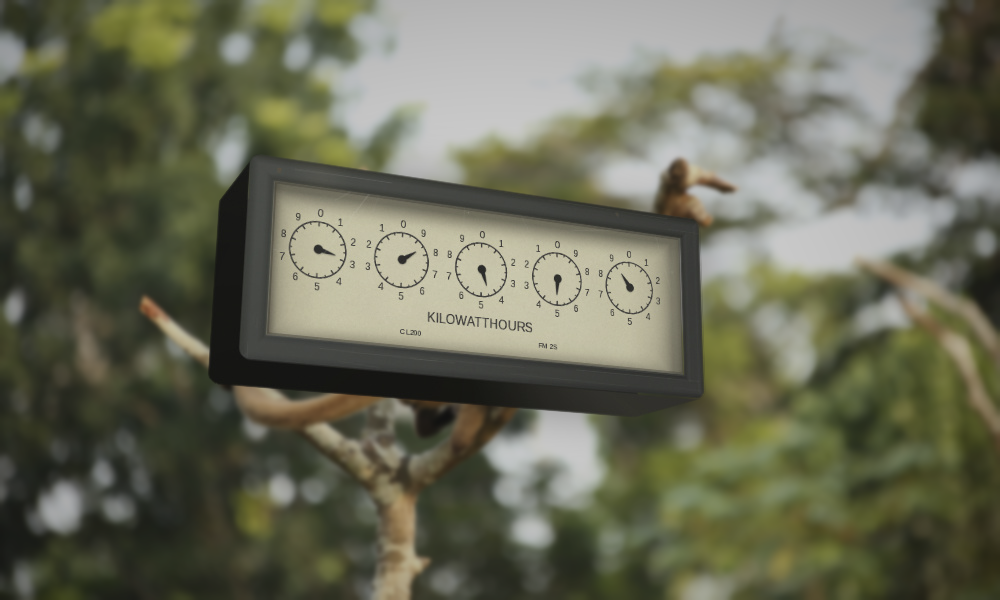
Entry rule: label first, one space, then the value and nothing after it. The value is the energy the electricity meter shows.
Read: 28449 kWh
